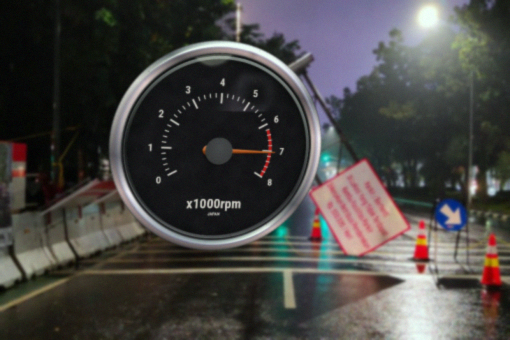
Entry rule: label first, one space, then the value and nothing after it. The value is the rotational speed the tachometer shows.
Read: 7000 rpm
